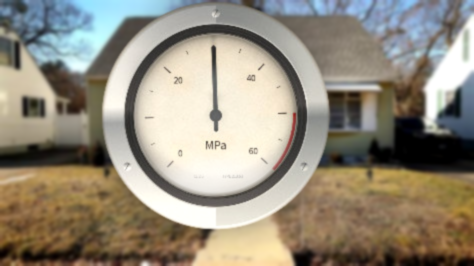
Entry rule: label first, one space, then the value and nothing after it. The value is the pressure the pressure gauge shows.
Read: 30 MPa
